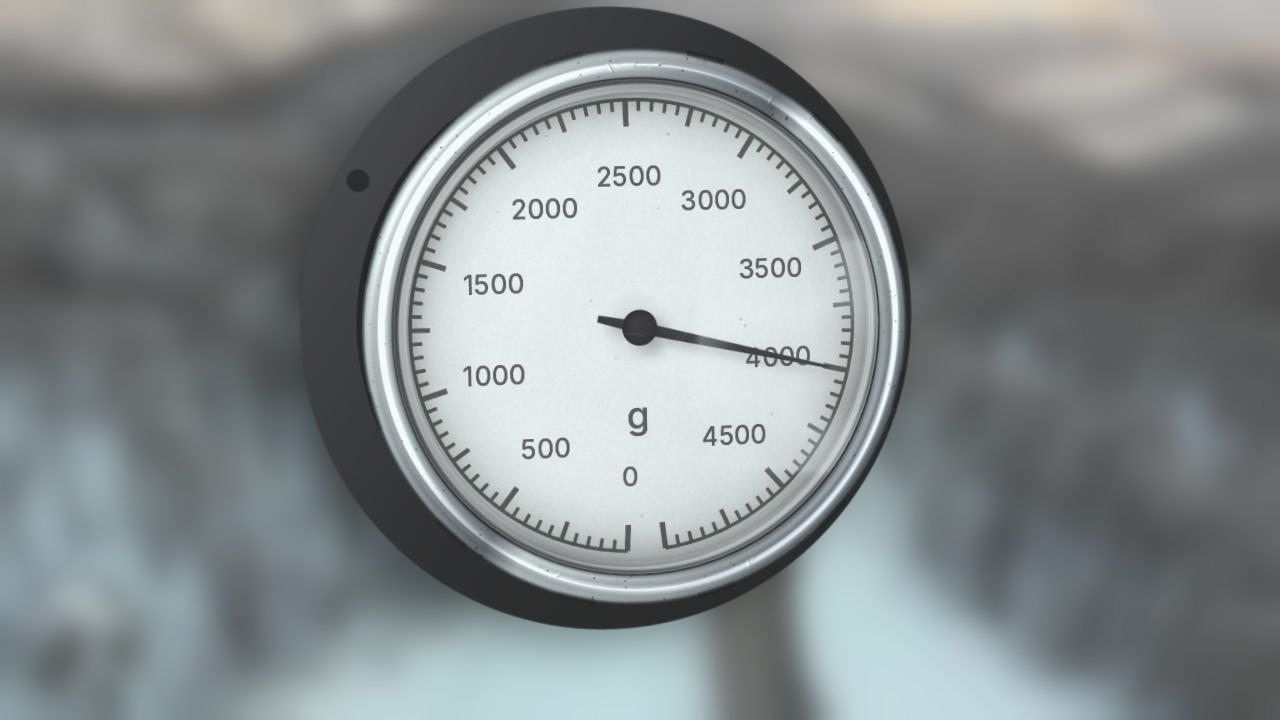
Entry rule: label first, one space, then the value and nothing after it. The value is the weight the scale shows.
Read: 4000 g
